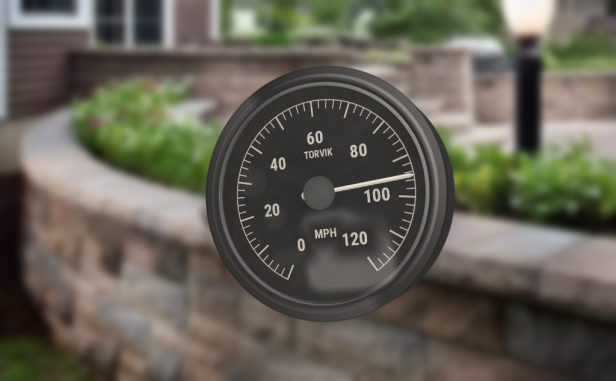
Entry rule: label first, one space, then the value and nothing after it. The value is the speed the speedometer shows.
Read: 95 mph
